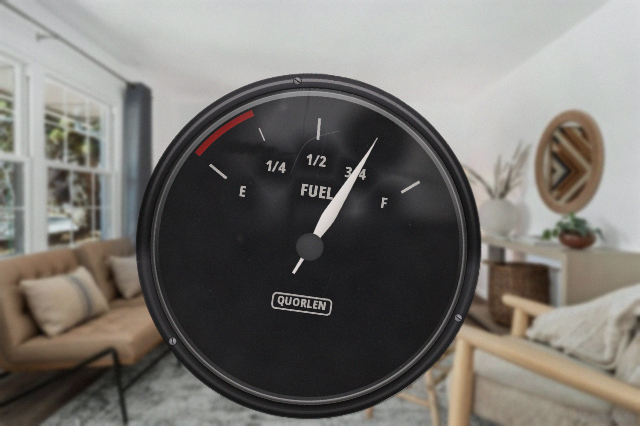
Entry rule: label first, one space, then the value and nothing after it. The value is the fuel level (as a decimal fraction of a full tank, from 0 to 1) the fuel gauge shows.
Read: 0.75
